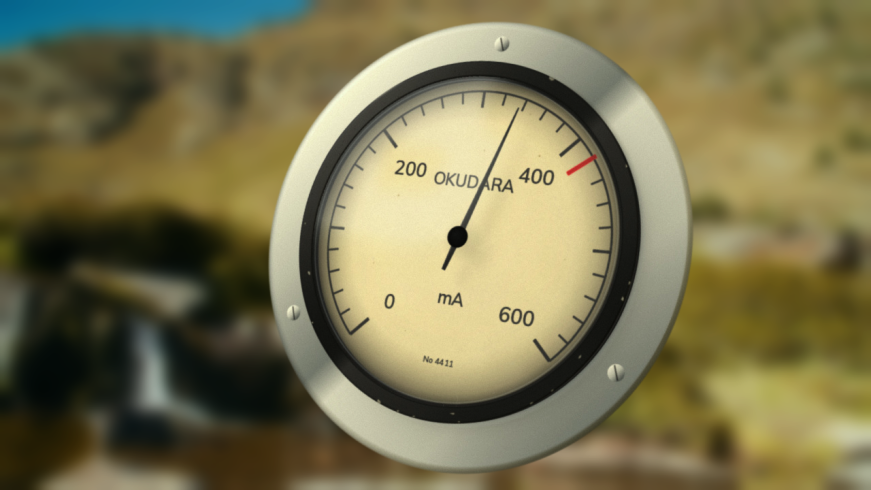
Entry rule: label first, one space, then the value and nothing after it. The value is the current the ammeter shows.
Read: 340 mA
